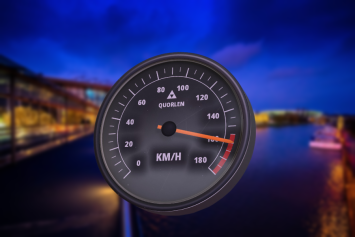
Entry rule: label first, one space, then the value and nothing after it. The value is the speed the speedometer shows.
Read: 160 km/h
